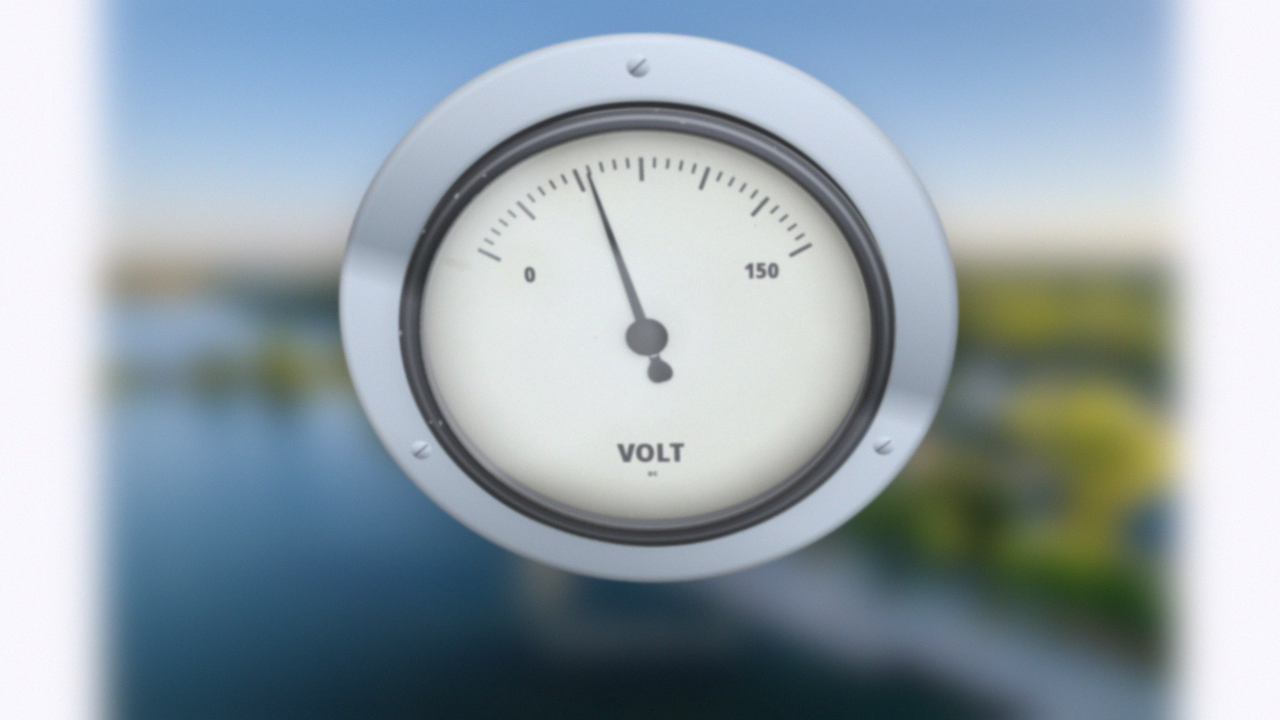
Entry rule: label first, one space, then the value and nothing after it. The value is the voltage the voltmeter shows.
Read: 55 V
